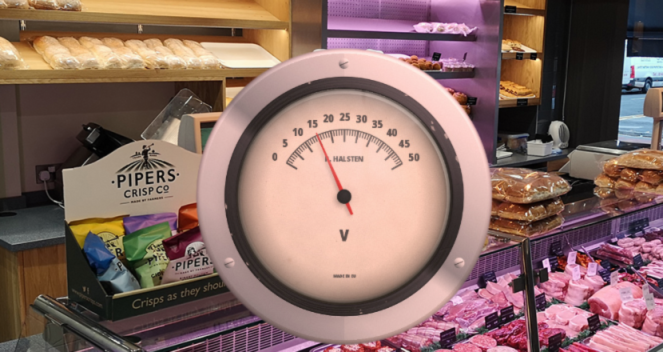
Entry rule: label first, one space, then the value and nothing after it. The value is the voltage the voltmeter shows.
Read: 15 V
